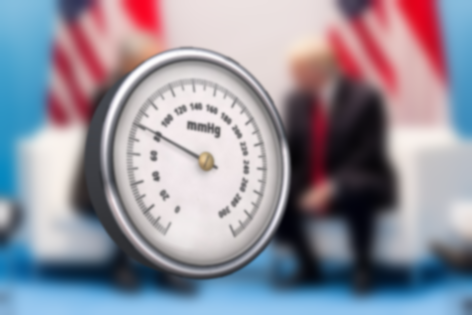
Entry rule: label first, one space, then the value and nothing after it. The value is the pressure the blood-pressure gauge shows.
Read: 80 mmHg
